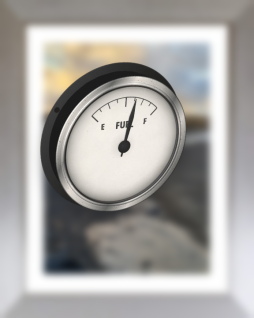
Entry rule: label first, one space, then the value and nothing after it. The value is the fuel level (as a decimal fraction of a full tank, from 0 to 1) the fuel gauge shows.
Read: 0.625
